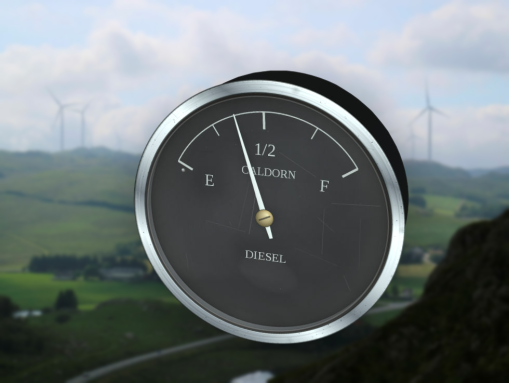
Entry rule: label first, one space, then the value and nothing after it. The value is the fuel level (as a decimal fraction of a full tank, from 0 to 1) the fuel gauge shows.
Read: 0.375
